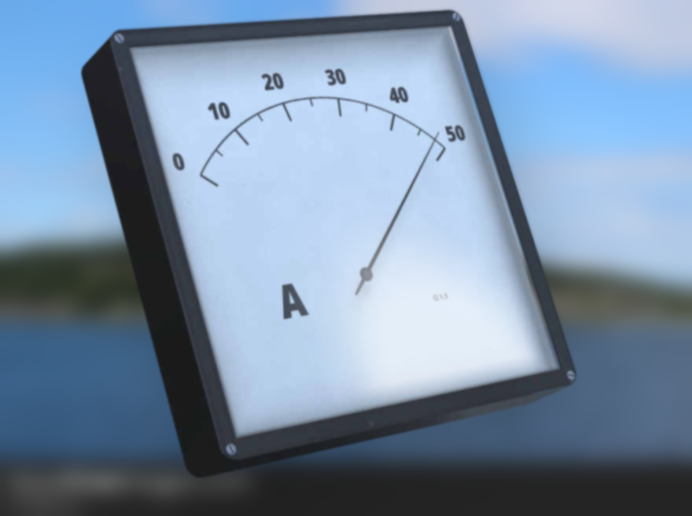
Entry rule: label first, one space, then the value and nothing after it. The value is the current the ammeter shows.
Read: 47.5 A
